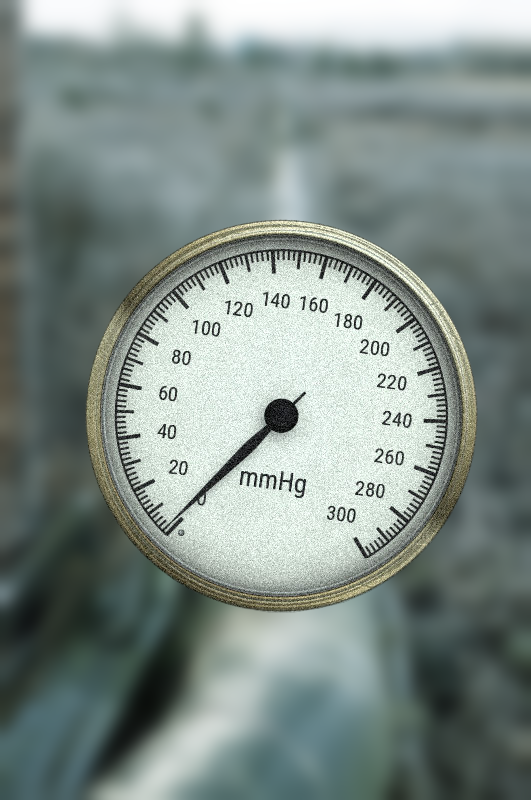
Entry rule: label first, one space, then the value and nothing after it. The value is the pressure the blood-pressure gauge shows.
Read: 2 mmHg
